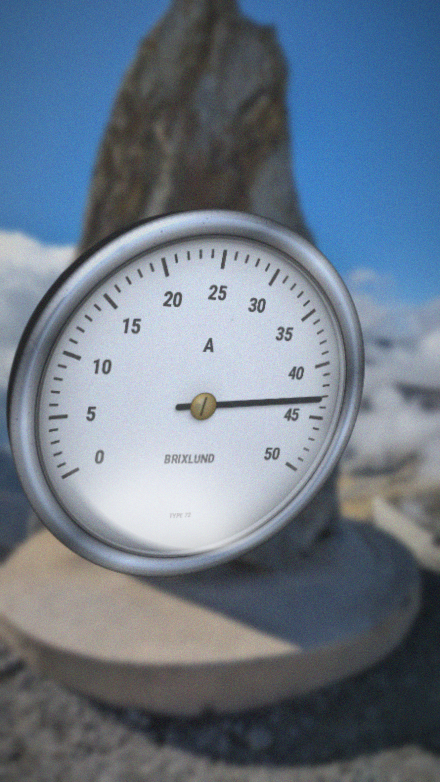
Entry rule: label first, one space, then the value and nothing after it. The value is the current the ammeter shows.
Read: 43 A
